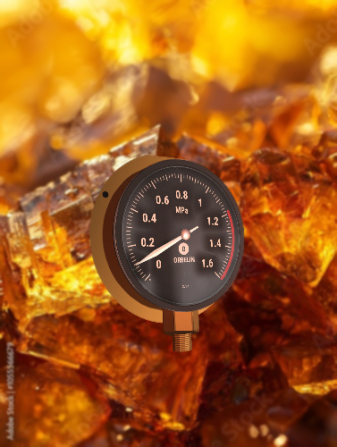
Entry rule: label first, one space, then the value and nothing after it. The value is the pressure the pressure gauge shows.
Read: 0.1 MPa
